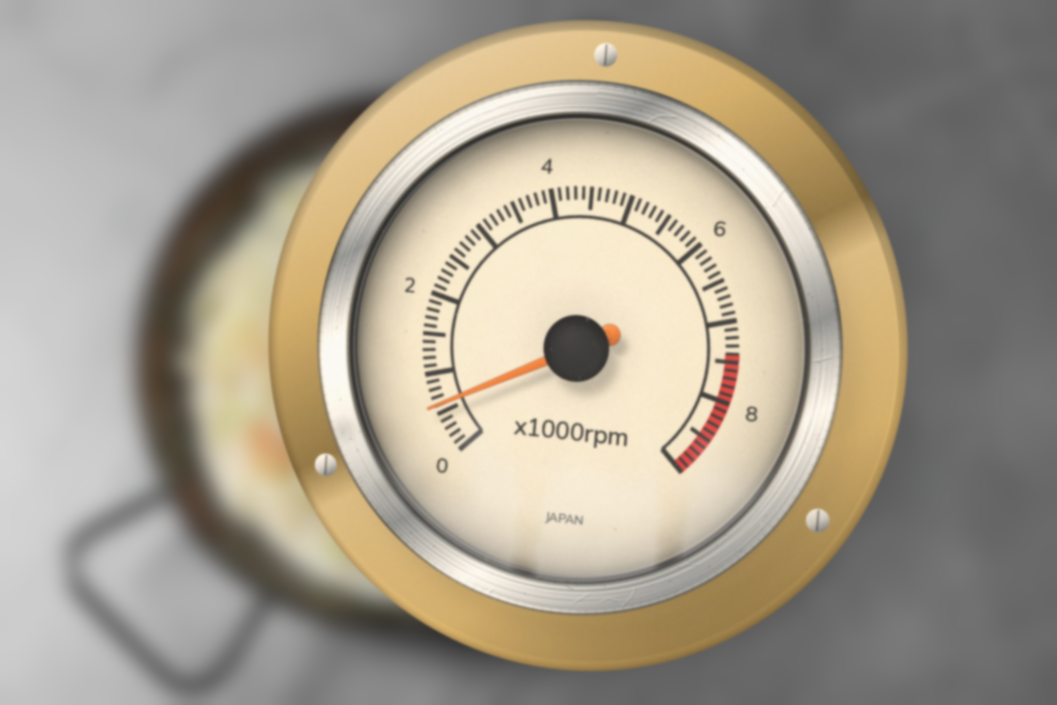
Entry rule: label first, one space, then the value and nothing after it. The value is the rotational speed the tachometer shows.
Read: 600 rpm
